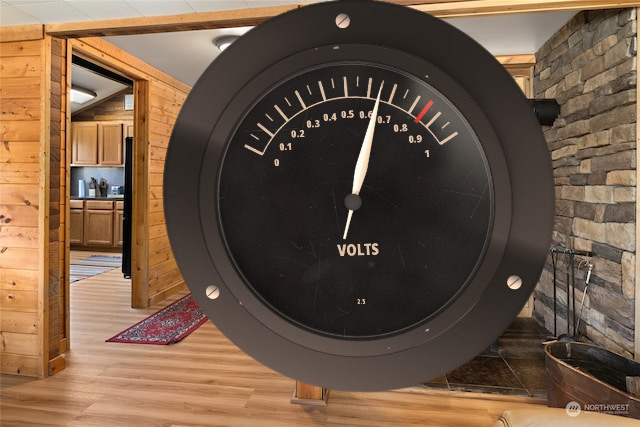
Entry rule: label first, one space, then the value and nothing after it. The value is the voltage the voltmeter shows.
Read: 0.65 V
